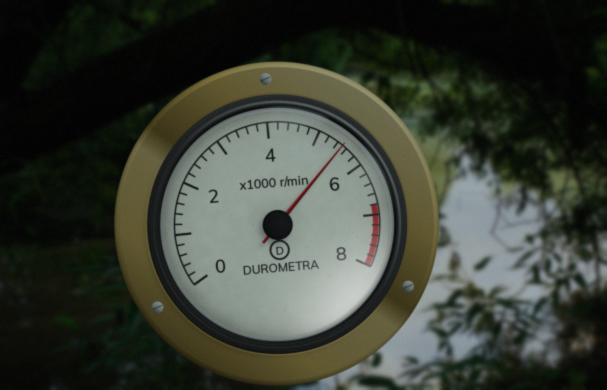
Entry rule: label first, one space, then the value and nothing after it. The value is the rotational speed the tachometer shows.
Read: 5500 rpm
